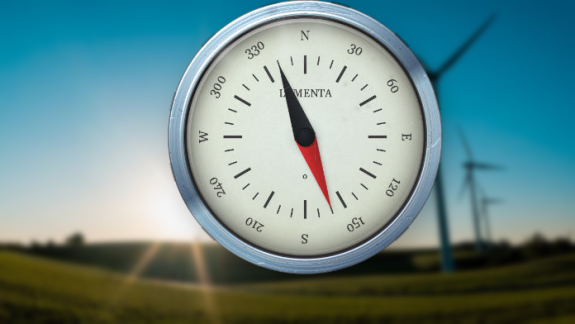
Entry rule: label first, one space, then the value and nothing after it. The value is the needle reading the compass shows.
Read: 160 °
